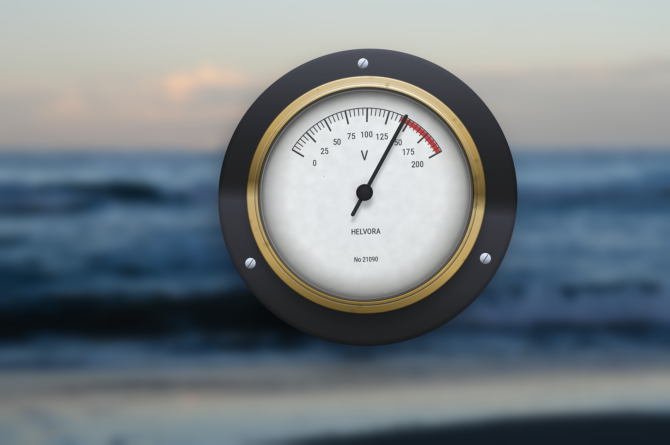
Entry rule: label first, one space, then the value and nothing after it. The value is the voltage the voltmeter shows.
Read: 145 V
